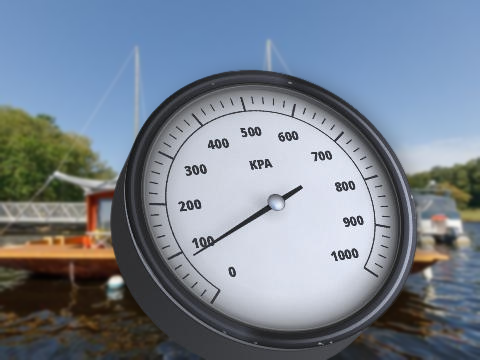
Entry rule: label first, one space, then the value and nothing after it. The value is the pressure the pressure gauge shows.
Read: 80 kPa
